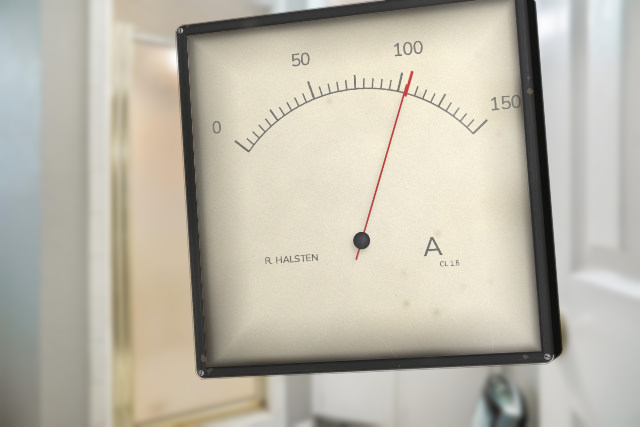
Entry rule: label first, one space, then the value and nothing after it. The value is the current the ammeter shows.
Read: 105 A
